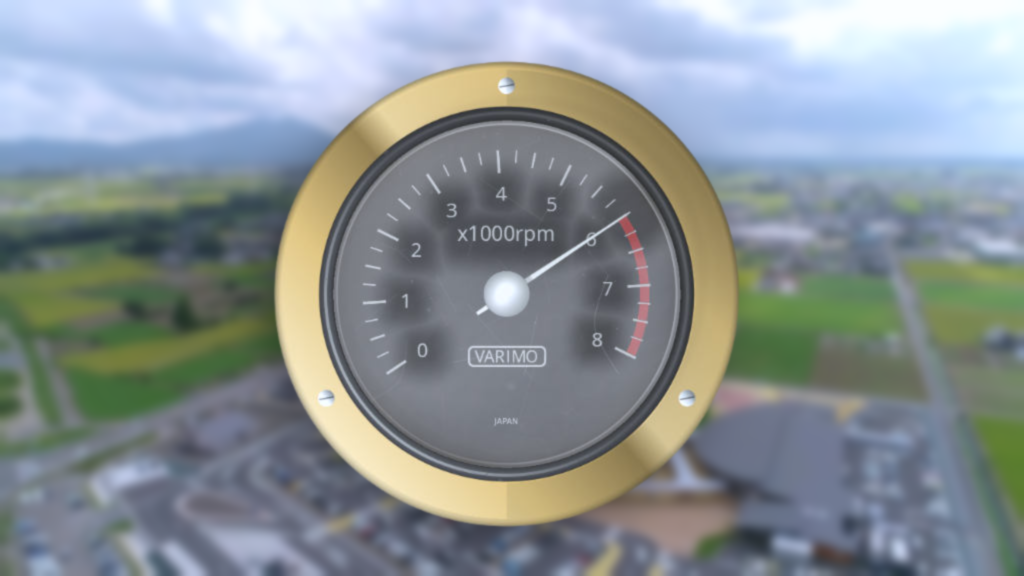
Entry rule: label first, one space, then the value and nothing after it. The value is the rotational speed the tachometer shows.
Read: 6000 rpm
